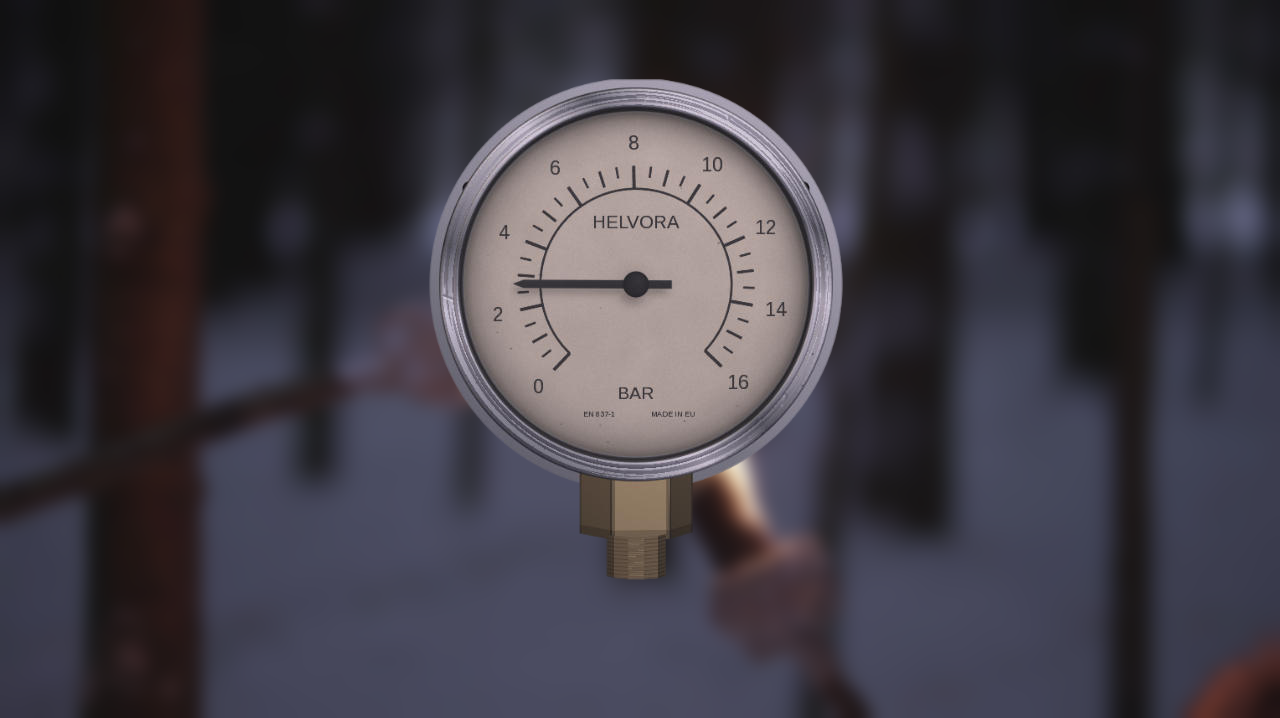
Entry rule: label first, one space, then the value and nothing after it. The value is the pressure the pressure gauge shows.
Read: 2.75 bar
